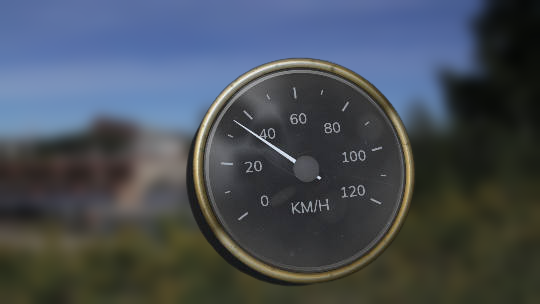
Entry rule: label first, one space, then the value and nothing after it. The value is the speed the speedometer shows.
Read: 35 km/h
